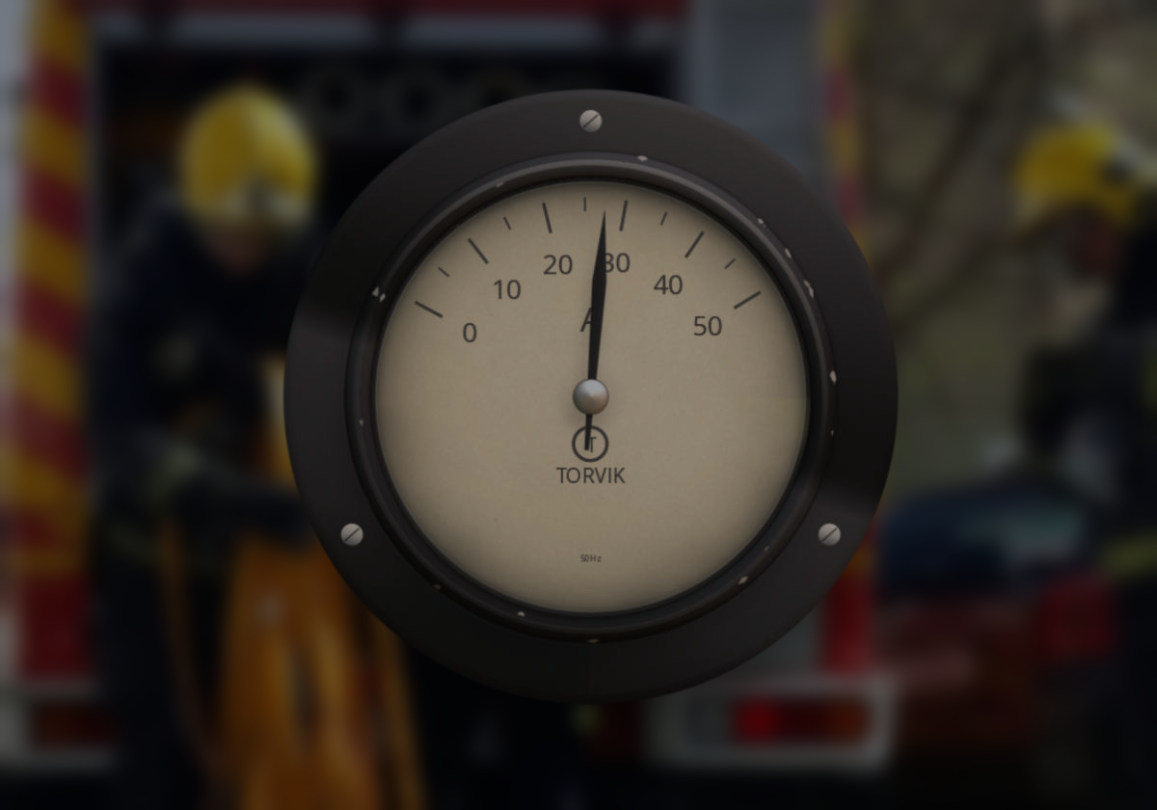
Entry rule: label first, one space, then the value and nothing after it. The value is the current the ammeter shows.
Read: 27.5 A
